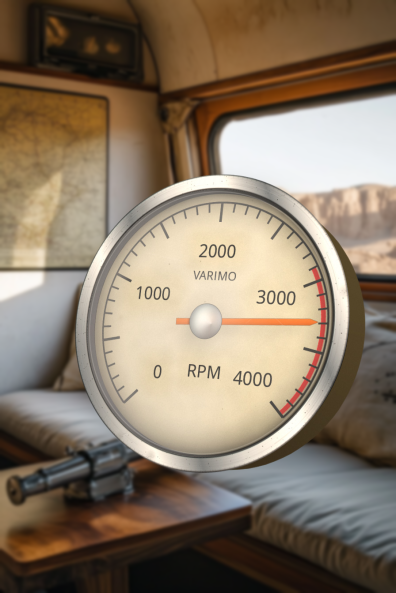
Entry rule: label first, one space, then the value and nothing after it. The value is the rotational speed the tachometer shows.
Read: 3300 rpm
